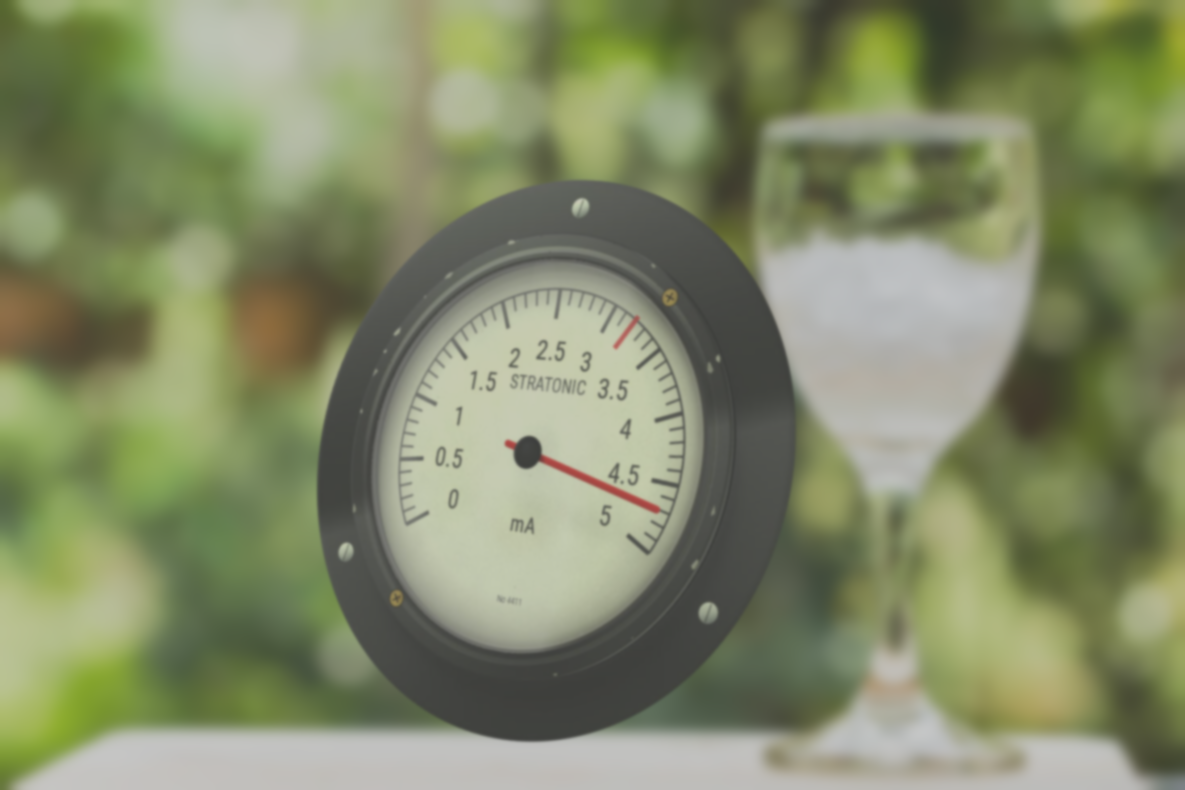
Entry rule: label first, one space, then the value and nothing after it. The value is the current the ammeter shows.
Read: 4.7 mA
